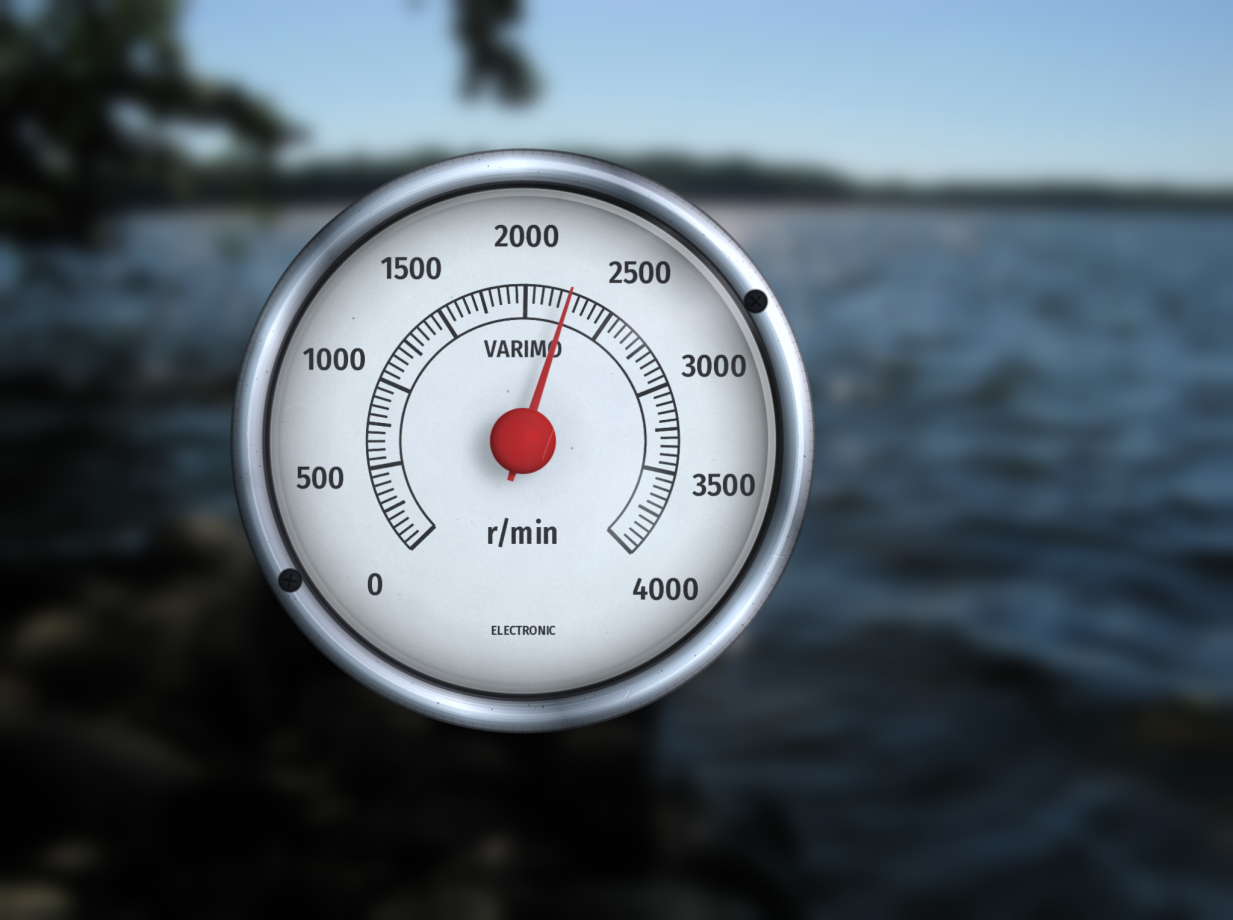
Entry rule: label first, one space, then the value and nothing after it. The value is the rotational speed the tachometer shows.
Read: 2250 rpm
